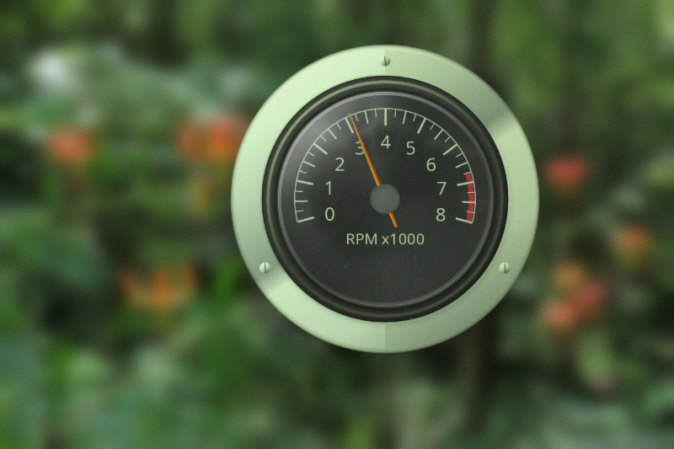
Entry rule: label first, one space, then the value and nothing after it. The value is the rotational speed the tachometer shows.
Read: 3125 rpm
